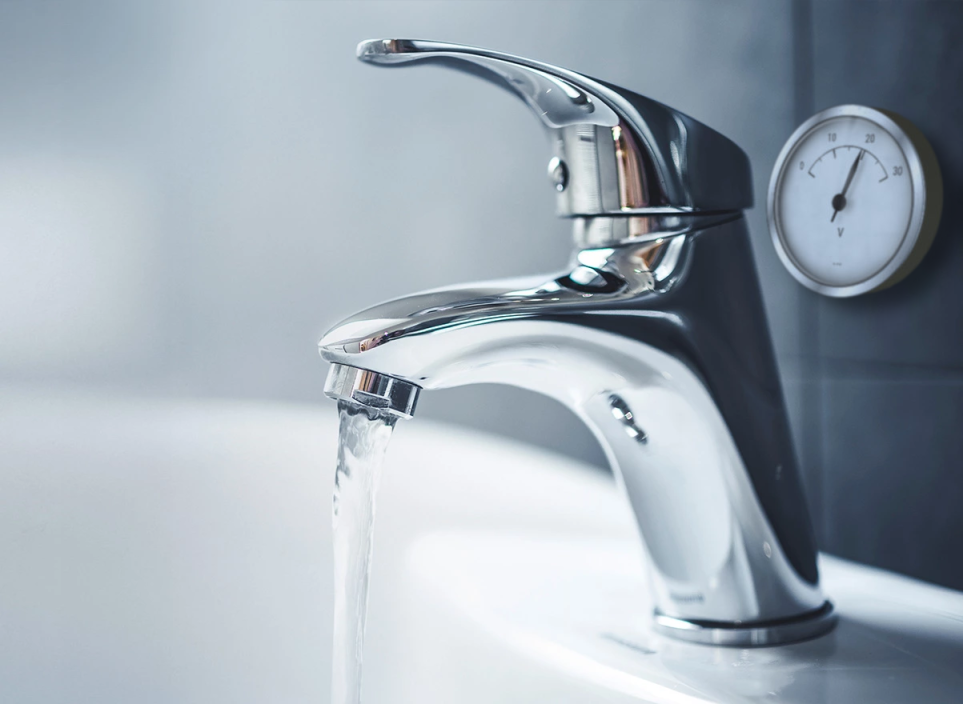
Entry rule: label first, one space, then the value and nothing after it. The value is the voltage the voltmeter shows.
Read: 20 V
